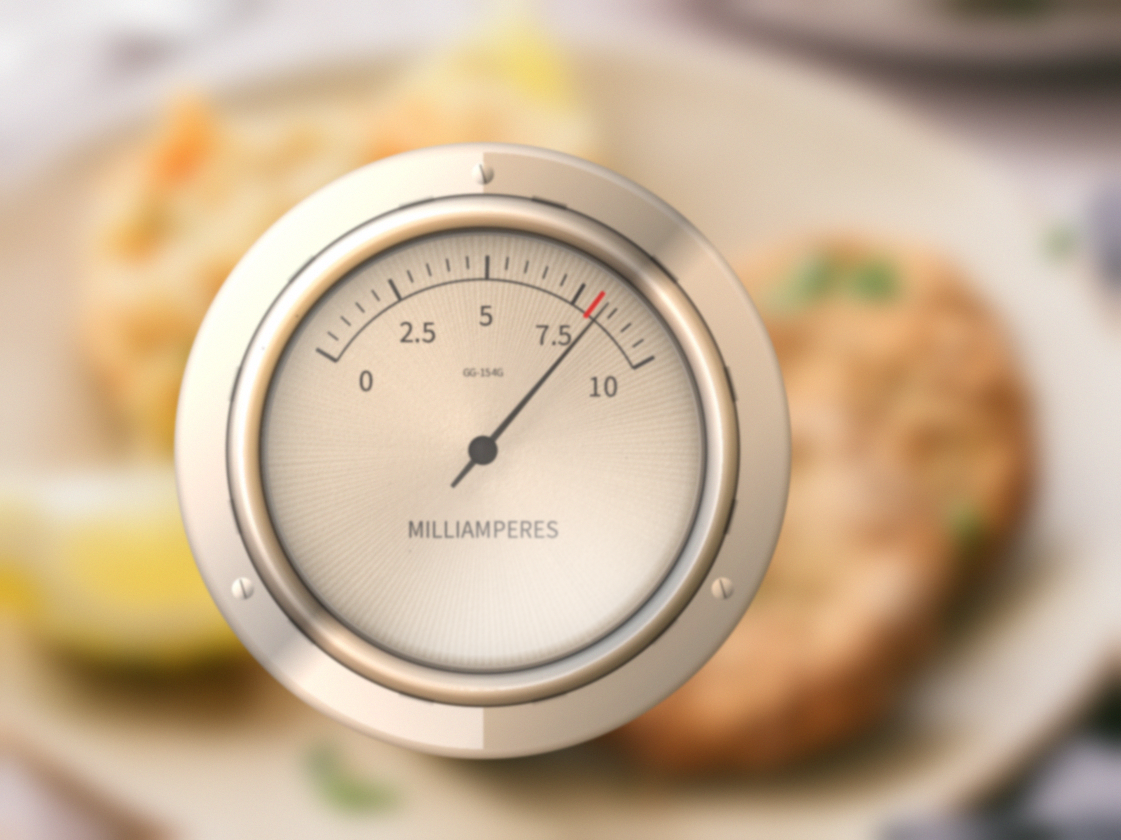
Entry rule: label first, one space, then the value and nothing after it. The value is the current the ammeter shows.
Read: 8.25 mA
